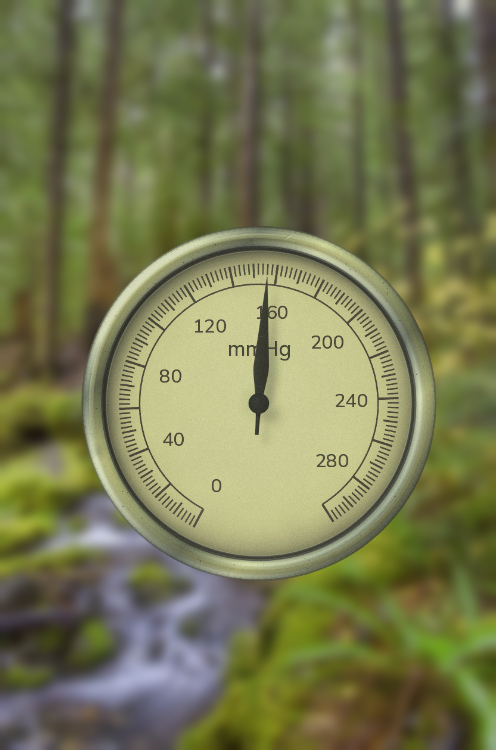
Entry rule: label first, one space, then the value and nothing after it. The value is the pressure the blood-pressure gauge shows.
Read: 156 mmHg
